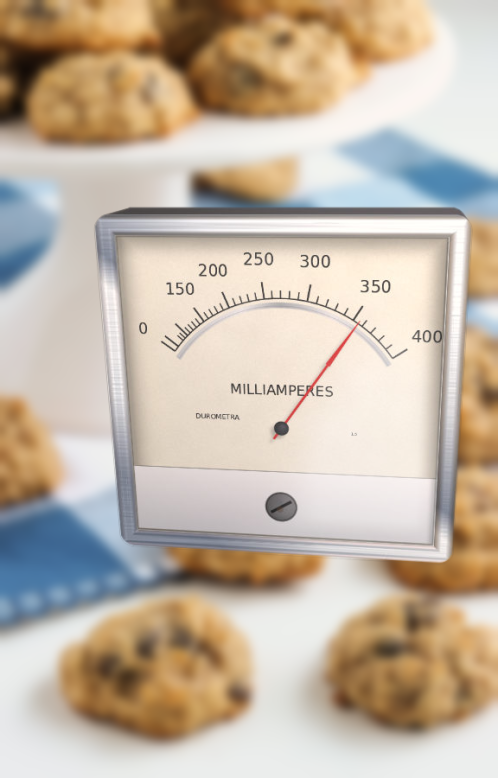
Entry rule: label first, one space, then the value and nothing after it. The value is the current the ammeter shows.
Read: 355 mA
